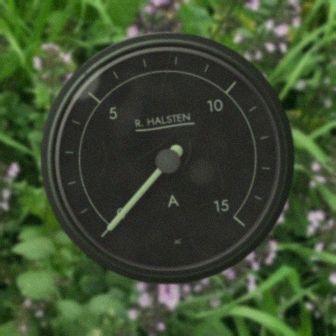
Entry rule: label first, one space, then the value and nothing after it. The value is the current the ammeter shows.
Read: 0 A
